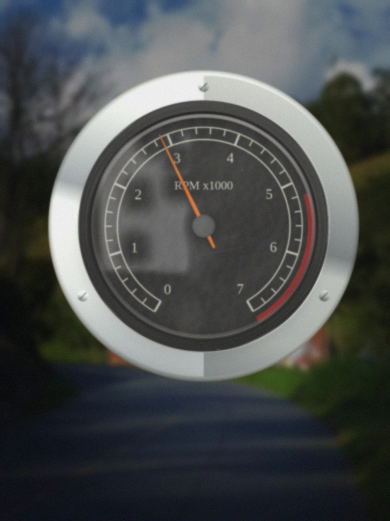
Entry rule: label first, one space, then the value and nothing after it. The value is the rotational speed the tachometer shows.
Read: 2900 rpm
